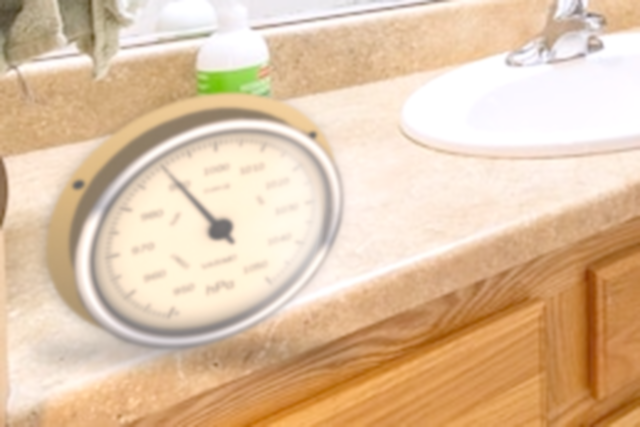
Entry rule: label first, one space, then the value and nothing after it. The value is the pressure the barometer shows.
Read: 990 hPa
